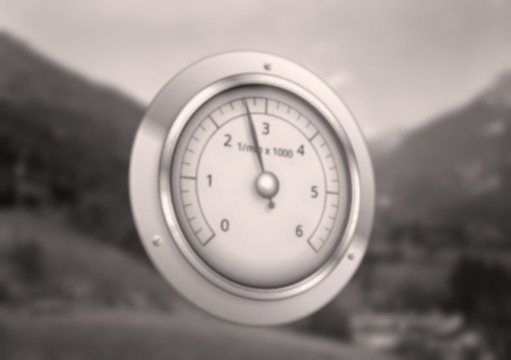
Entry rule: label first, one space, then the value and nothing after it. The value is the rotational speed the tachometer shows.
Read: 2600 rpm
